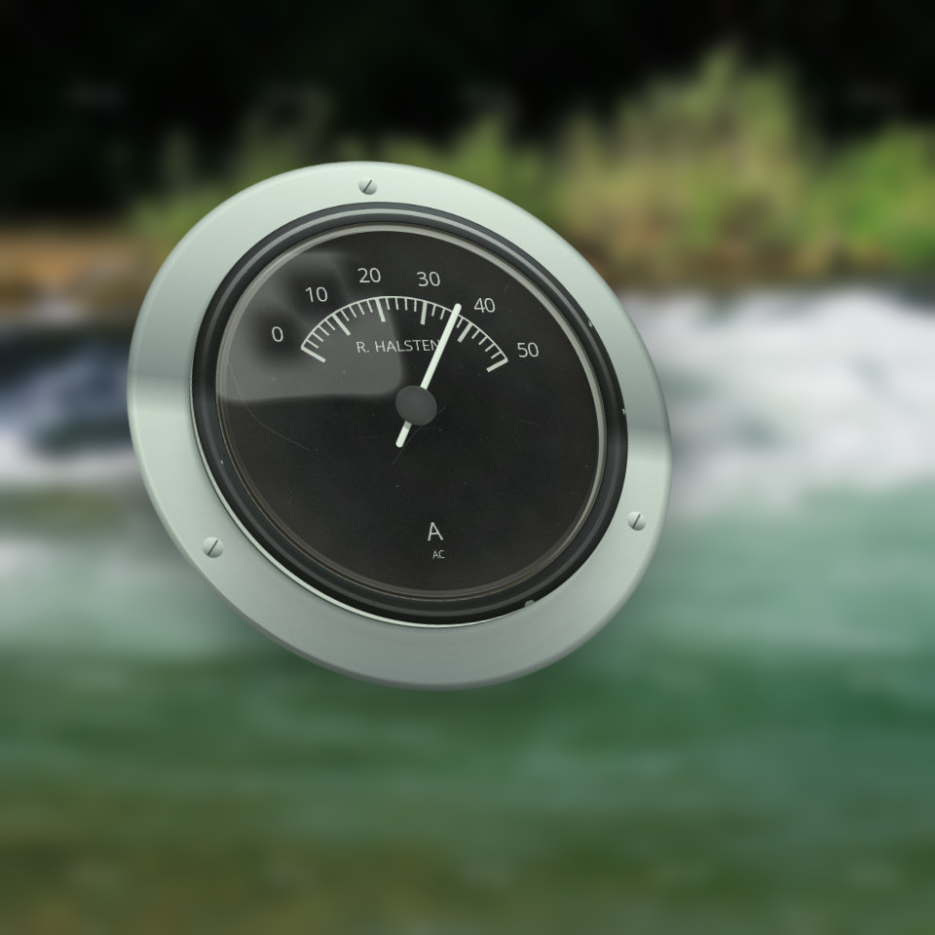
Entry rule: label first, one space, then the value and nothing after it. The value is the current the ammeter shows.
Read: 36 A
